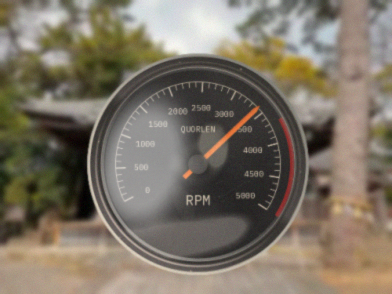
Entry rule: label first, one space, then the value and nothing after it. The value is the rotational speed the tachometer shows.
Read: 3400 rpm
